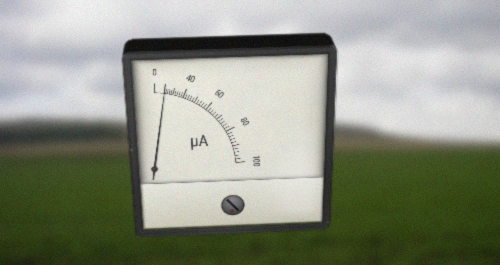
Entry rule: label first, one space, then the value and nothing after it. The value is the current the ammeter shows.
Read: 20 µA
